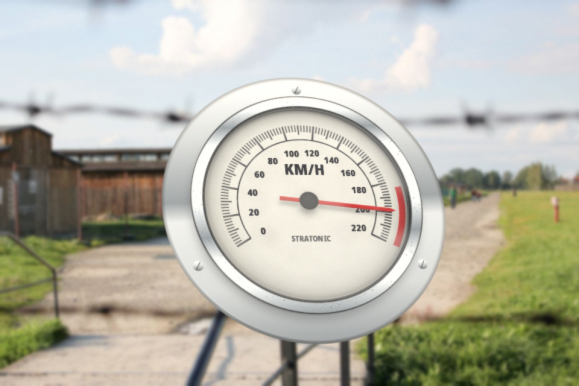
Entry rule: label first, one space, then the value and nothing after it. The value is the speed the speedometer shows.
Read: 200 km/h
